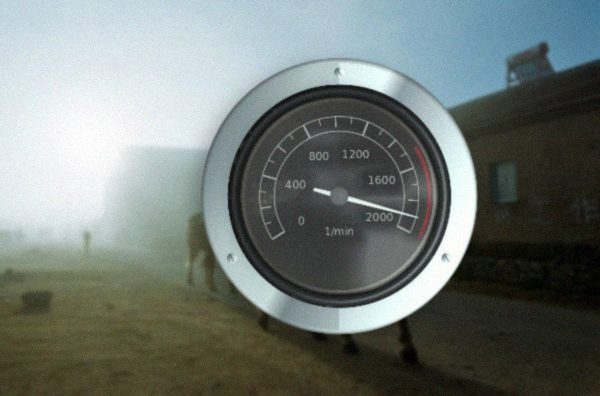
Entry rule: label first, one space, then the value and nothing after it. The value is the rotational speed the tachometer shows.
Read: 1900 rpm
